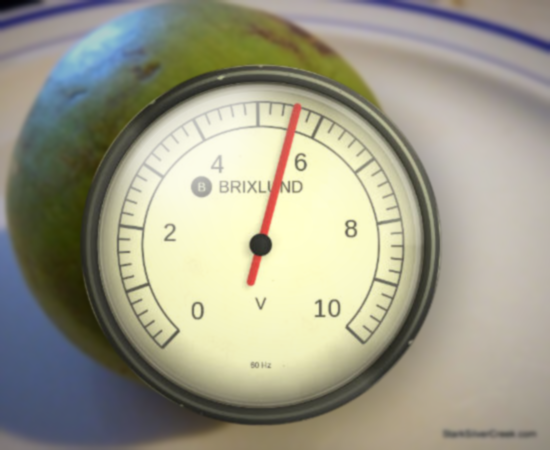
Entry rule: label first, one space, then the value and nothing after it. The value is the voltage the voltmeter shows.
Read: 5.6 V
